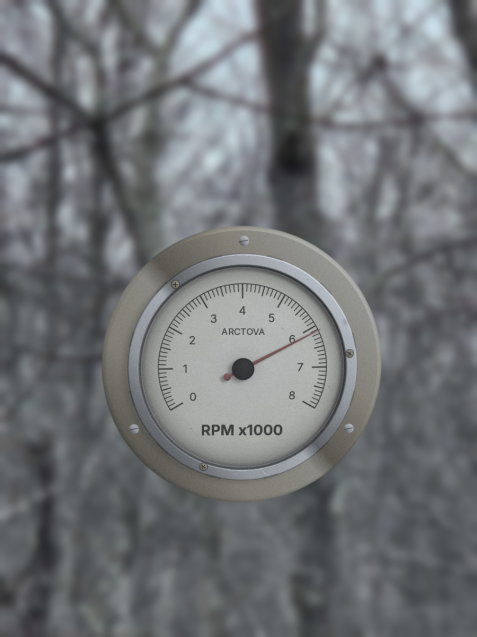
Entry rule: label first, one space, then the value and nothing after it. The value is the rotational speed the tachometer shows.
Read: 6100 rpm
